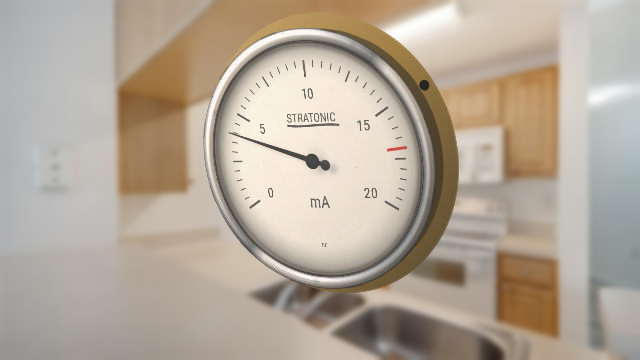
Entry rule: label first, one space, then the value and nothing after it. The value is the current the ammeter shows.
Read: 4 mA
